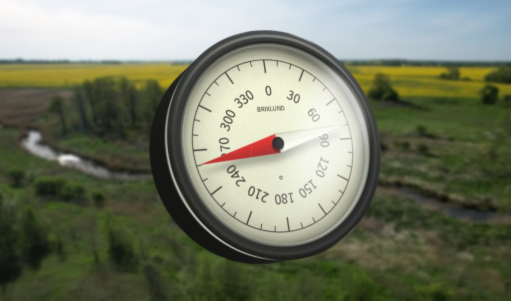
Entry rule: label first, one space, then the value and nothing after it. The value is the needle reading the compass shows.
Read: 260 °
